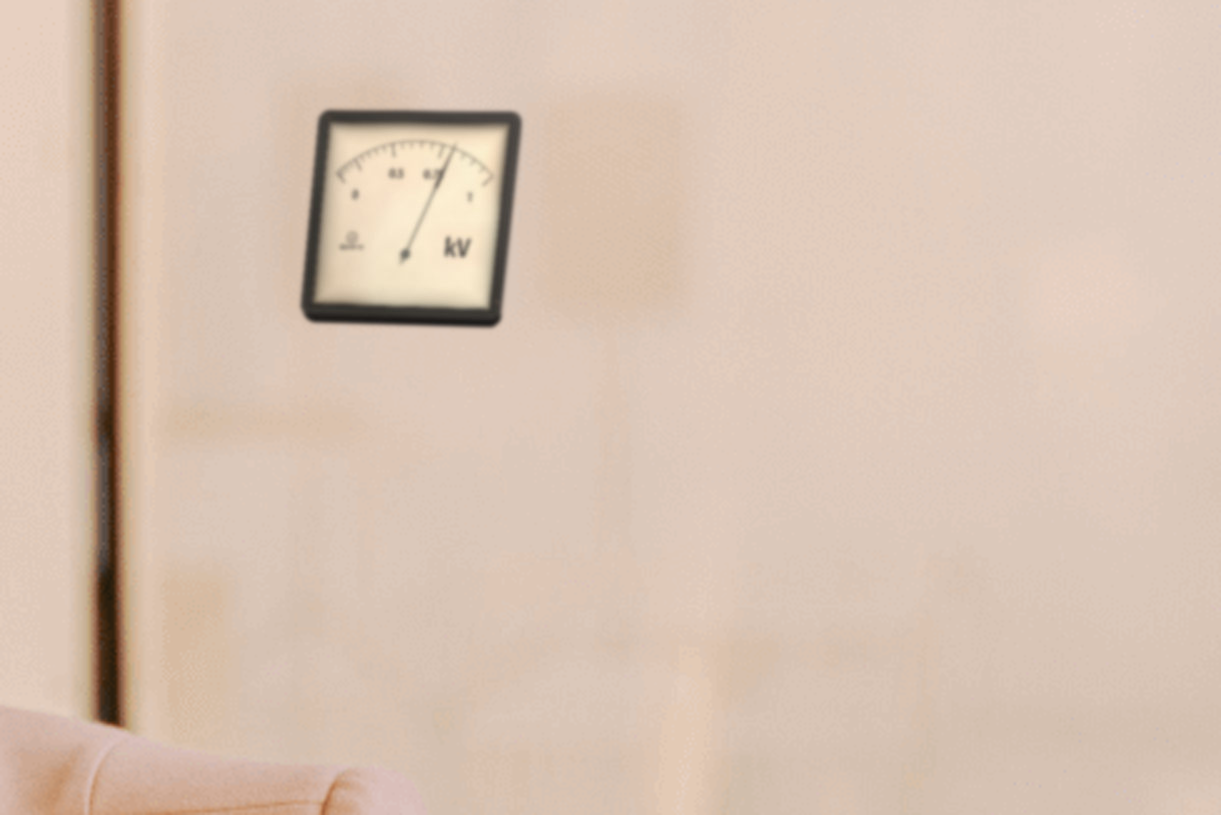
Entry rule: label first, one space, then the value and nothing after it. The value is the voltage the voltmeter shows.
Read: 0.8 kV
